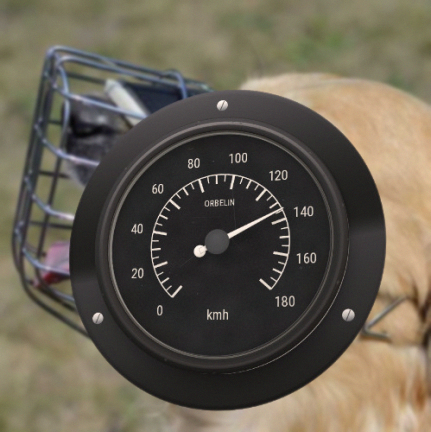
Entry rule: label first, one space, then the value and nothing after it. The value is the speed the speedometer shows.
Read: 135 km/h
